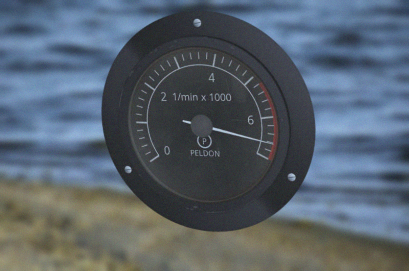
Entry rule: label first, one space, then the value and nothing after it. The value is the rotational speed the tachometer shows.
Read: 6600 rpm
